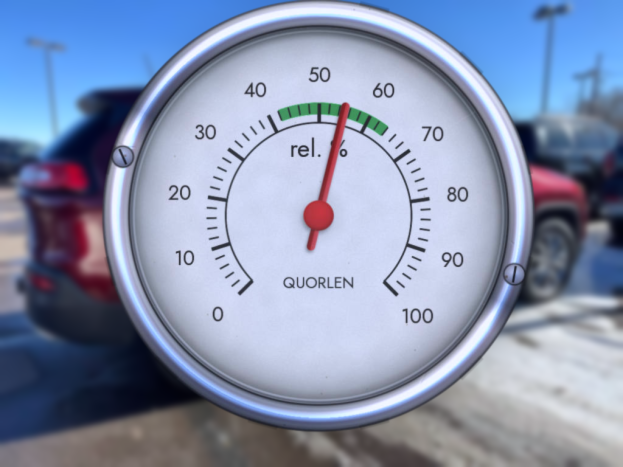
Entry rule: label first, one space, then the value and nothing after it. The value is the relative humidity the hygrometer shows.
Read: 55 %
